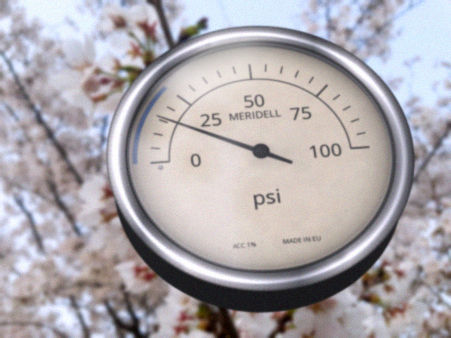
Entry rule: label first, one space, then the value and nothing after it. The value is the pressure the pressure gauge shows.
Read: 15 psi
